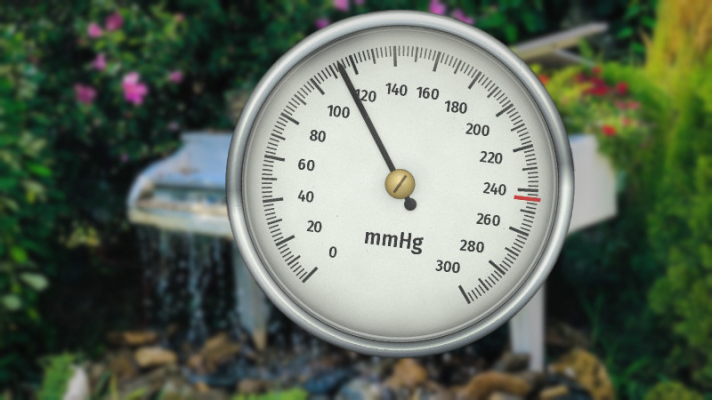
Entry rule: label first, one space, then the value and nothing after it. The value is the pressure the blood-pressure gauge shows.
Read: 114 mmHg
